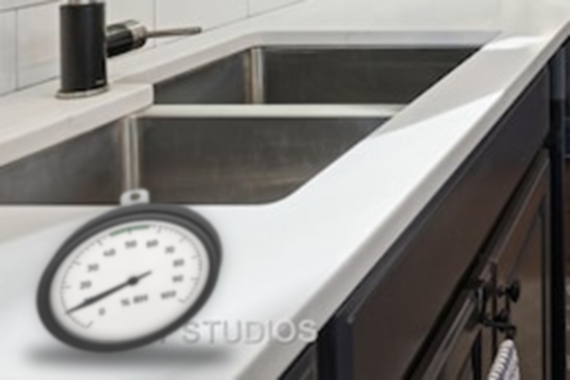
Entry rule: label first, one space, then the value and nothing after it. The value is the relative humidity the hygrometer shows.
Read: 10 %
